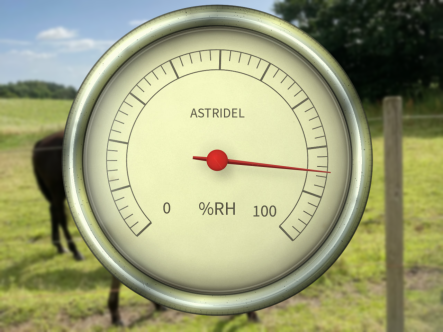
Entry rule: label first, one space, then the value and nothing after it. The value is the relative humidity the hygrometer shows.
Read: 85 %
